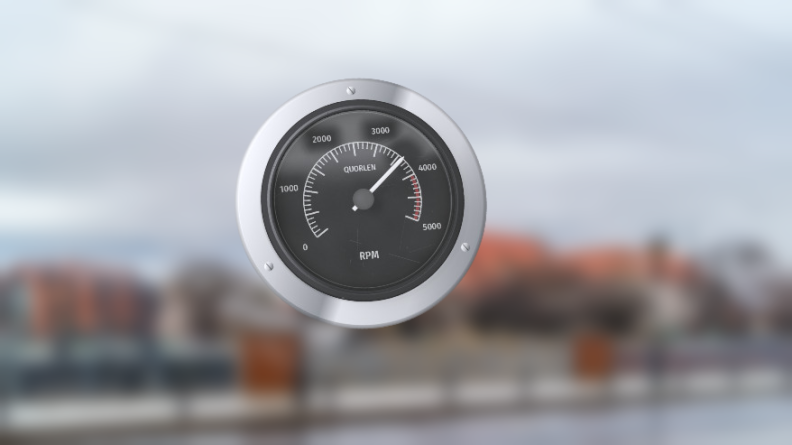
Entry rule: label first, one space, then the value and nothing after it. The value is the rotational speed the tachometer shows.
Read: 3600 rpm
